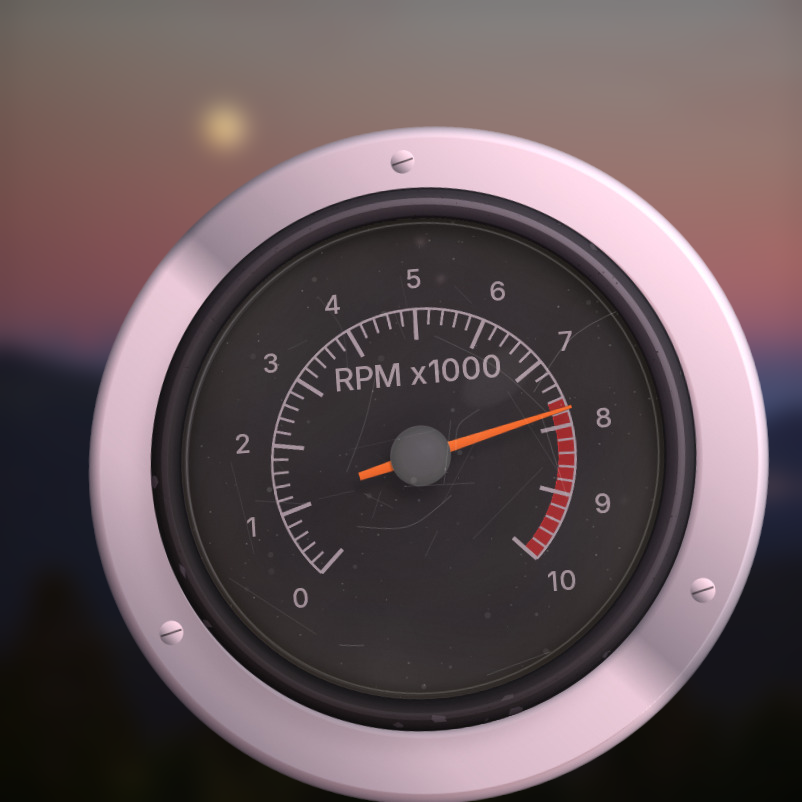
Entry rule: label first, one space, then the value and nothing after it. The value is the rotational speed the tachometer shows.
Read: 7800 rpm
